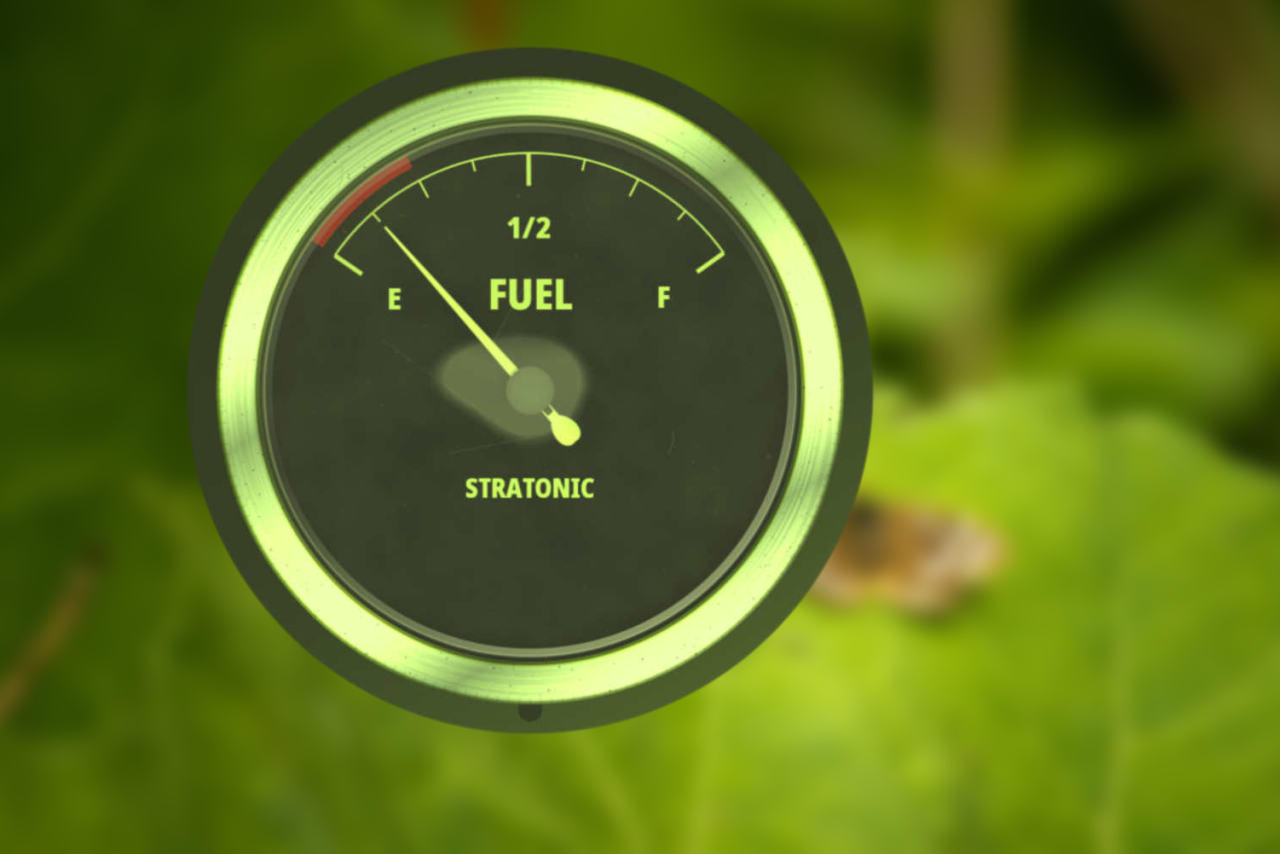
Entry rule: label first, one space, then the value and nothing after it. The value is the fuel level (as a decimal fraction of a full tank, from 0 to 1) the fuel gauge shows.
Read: 0.125
